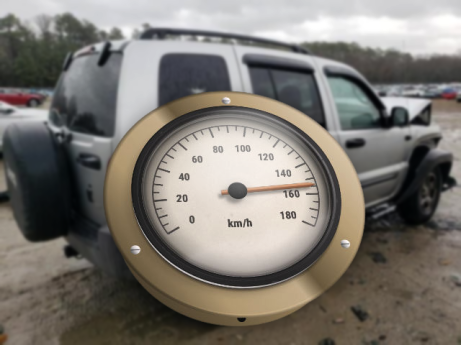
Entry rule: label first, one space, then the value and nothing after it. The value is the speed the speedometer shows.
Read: 155 km/h
